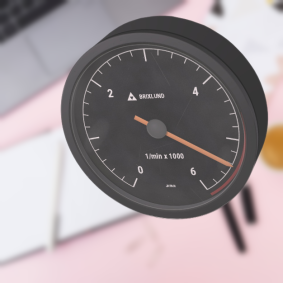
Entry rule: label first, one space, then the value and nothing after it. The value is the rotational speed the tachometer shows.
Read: 5400 rpm
